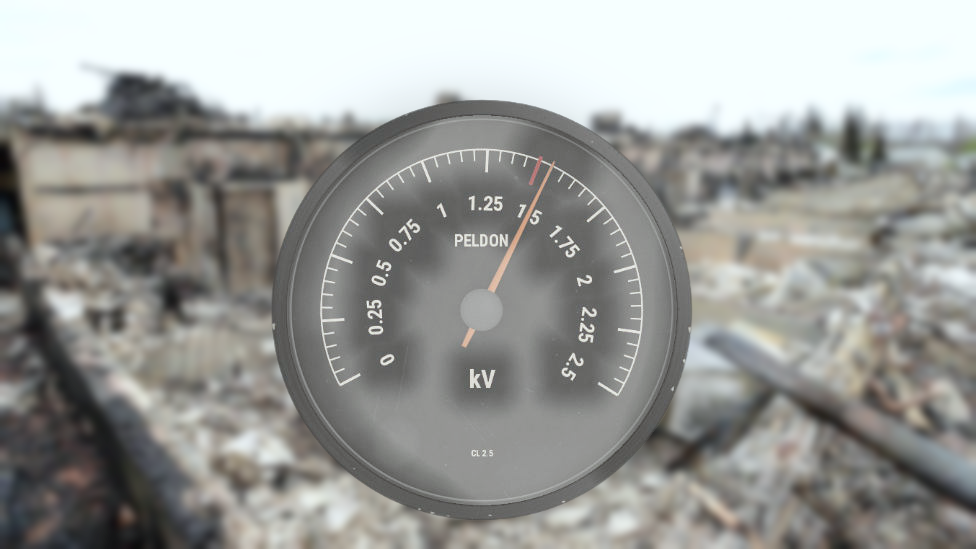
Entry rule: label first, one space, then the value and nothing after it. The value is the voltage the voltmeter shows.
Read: 1.5 kV
